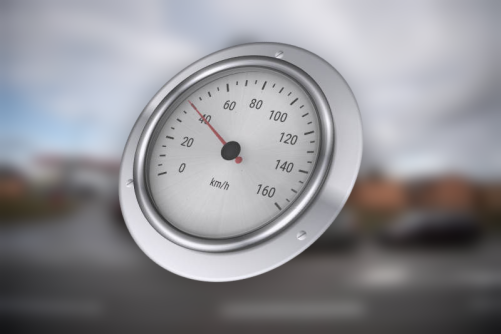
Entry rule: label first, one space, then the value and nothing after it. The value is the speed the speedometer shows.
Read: 40 km/h
